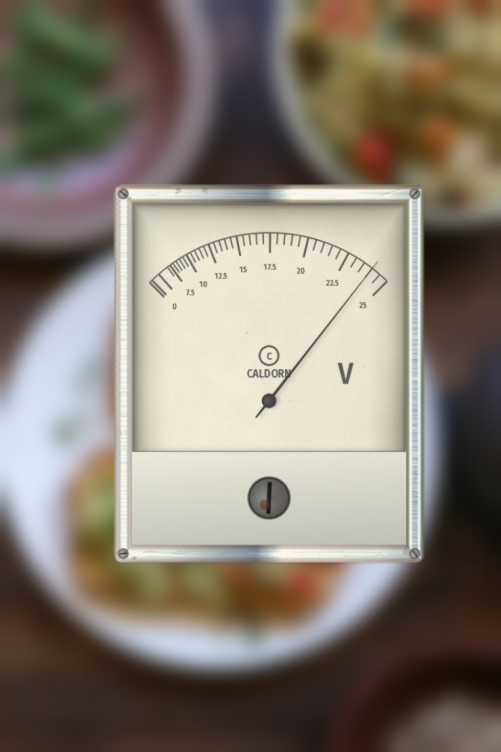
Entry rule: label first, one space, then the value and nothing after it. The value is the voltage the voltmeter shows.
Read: 24 V
